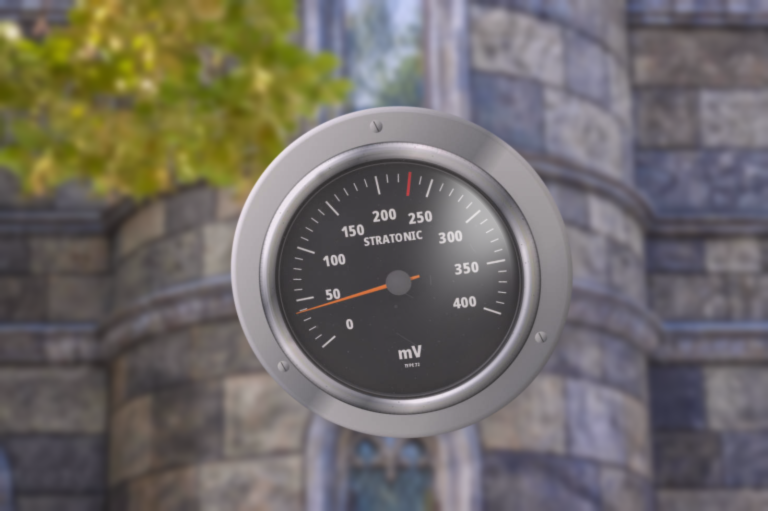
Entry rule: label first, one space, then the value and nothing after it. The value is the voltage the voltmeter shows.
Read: 40 mV
